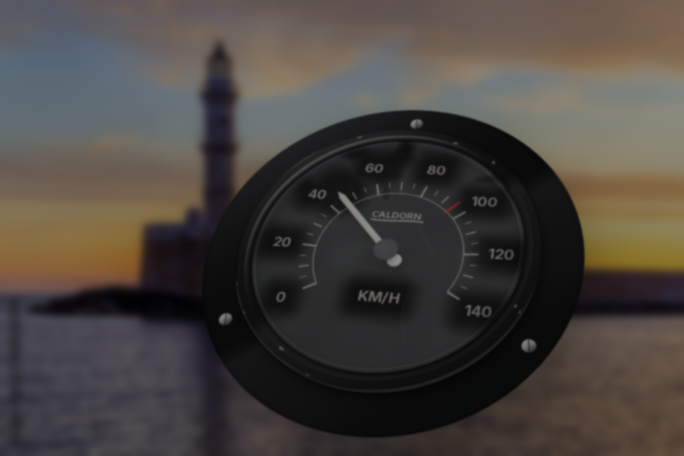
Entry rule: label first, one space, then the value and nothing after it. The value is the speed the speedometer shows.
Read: 45 km/h
